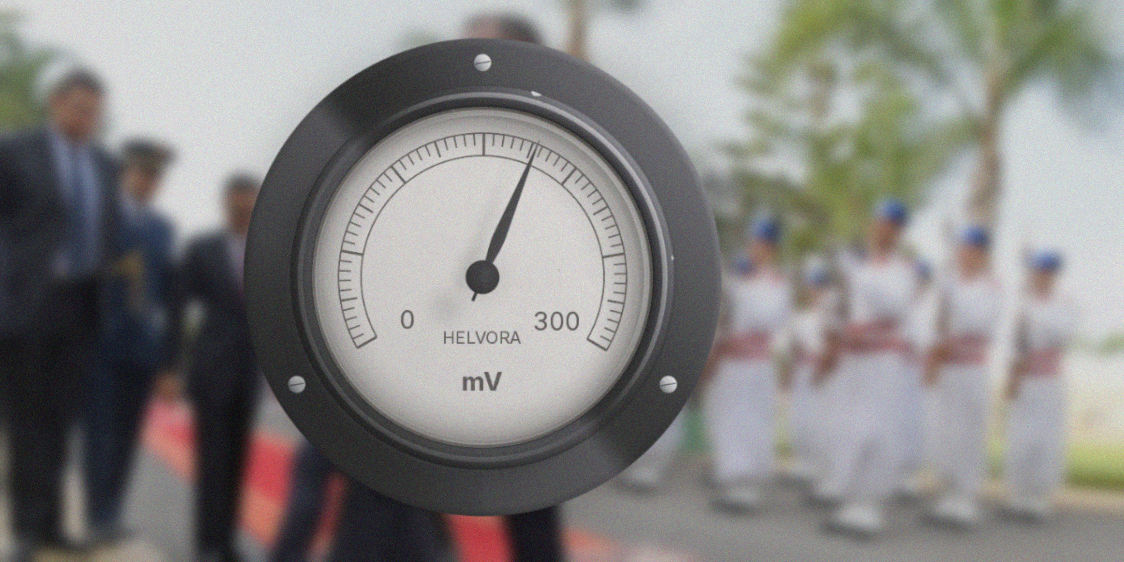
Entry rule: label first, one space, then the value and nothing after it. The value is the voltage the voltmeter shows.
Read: 177.5 mV
